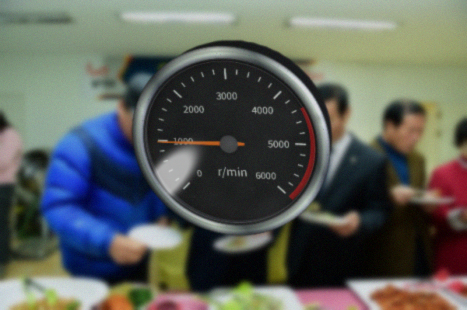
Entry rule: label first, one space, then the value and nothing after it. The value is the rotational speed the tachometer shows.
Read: 1000 rpm
